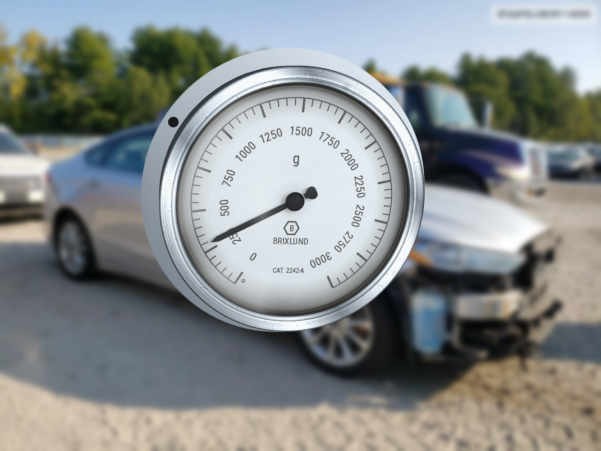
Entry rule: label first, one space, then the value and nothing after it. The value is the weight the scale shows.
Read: 300 g
